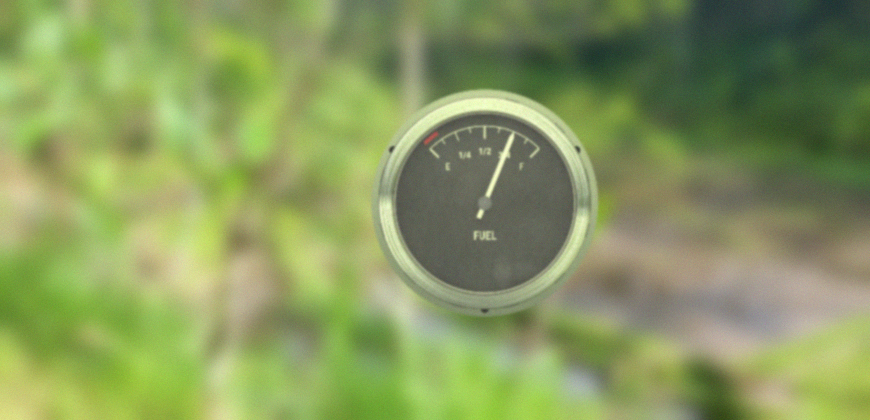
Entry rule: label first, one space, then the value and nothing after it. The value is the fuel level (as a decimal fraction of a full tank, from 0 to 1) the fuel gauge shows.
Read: 0.75
